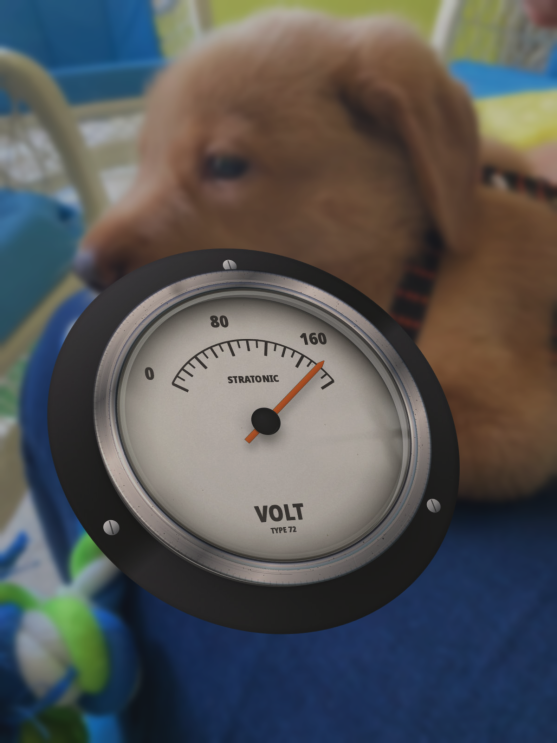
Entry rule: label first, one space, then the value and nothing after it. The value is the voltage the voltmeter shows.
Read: 180 V
